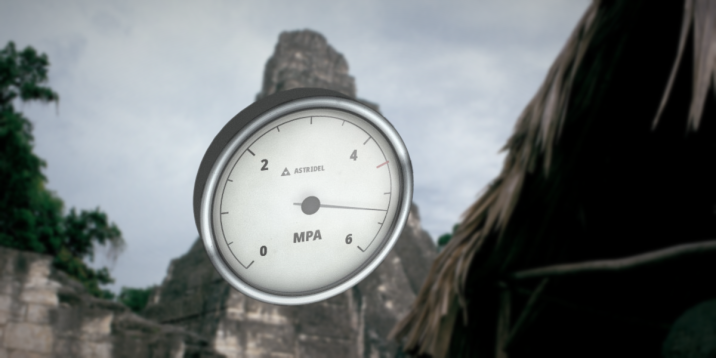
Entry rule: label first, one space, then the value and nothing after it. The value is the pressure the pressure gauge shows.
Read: 5.25 MPa
